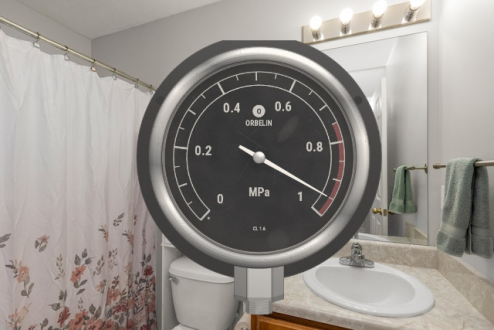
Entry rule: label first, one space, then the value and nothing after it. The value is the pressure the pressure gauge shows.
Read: 0.95 MPa
